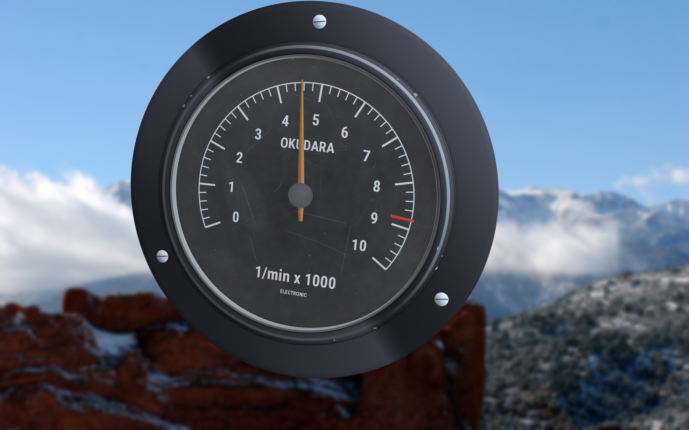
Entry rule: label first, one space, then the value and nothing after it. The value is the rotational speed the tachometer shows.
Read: 4600 rpm
